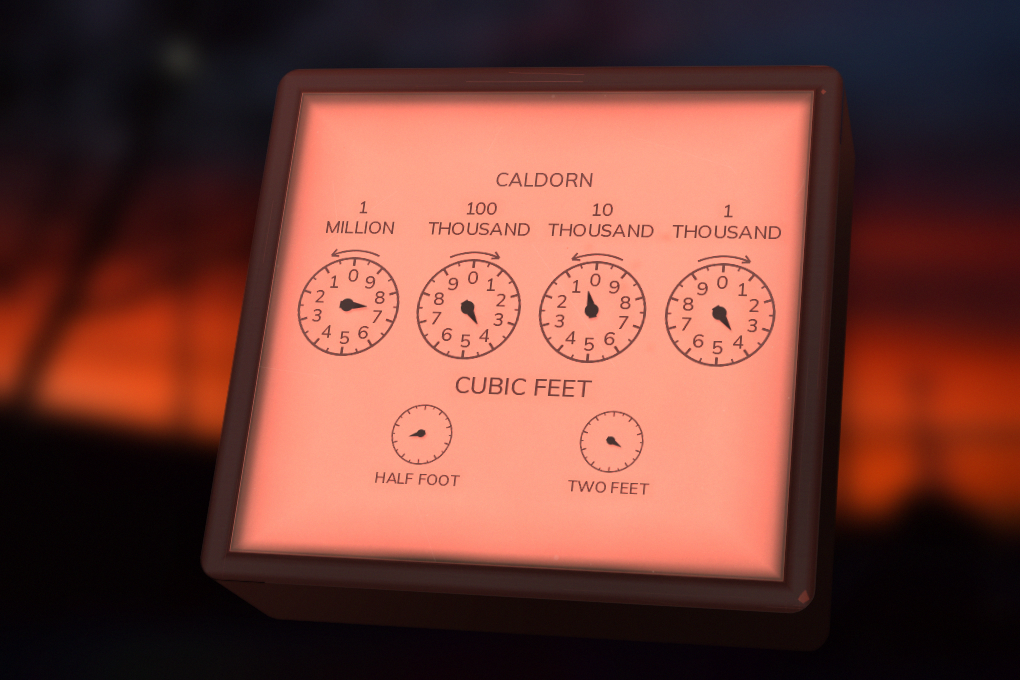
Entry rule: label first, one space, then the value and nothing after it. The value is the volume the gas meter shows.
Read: 740400 ft³
